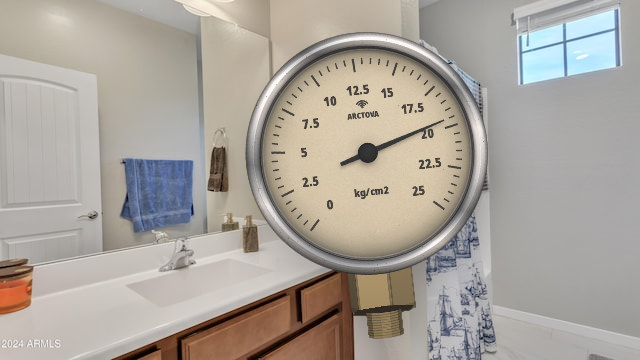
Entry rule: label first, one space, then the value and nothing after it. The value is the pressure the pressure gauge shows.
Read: 19.5 kg/cm²
